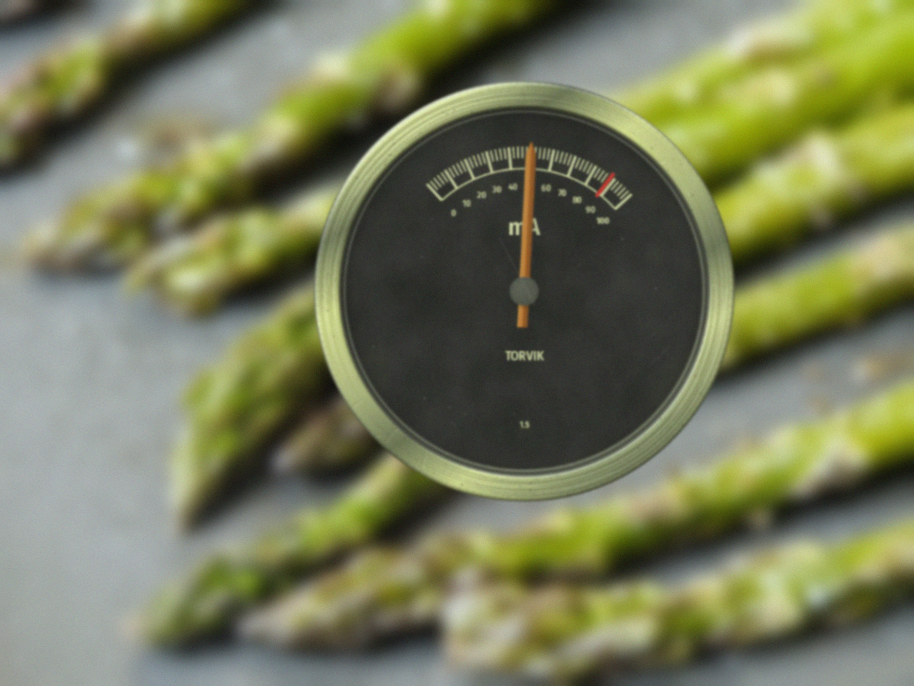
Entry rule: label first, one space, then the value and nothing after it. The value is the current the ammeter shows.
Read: 50 mA
